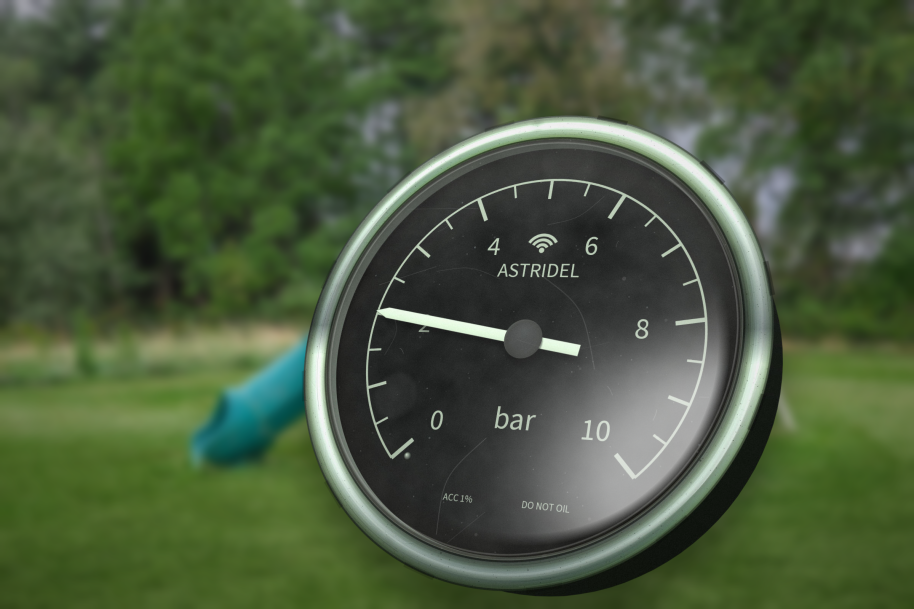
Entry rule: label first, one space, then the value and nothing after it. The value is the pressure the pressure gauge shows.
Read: 2 bar
